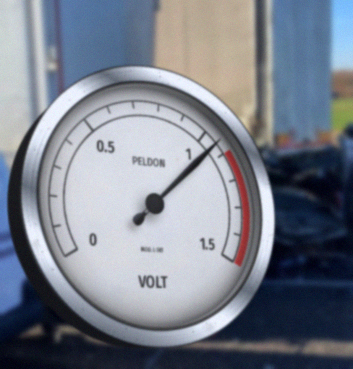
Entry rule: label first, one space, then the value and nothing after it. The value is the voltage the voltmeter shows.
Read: 1.05 V
